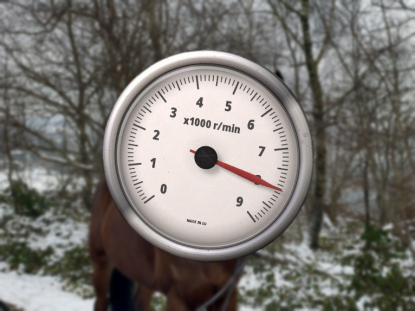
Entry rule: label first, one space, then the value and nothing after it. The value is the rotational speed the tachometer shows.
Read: 8000 rpm
